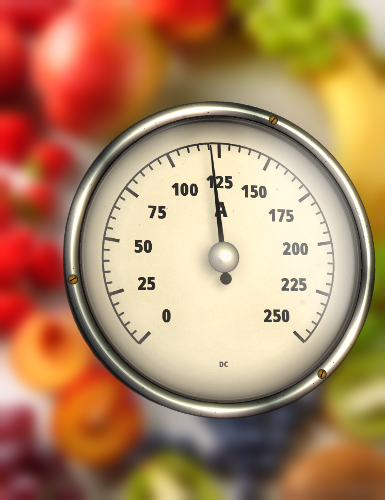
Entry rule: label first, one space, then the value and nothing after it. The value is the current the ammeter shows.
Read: 120 A
